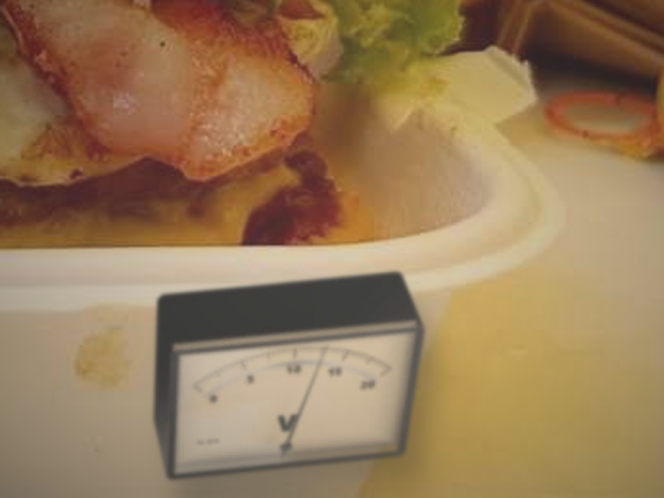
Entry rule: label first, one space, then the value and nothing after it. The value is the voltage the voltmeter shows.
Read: 12.5 V
